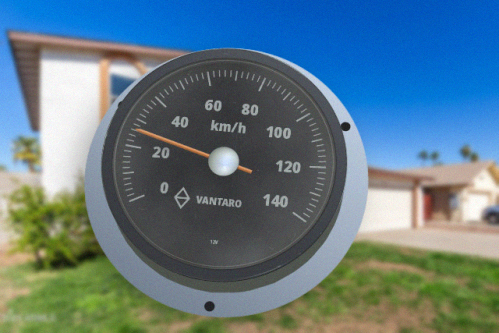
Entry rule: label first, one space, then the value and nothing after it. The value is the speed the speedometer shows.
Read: 26 km/h
